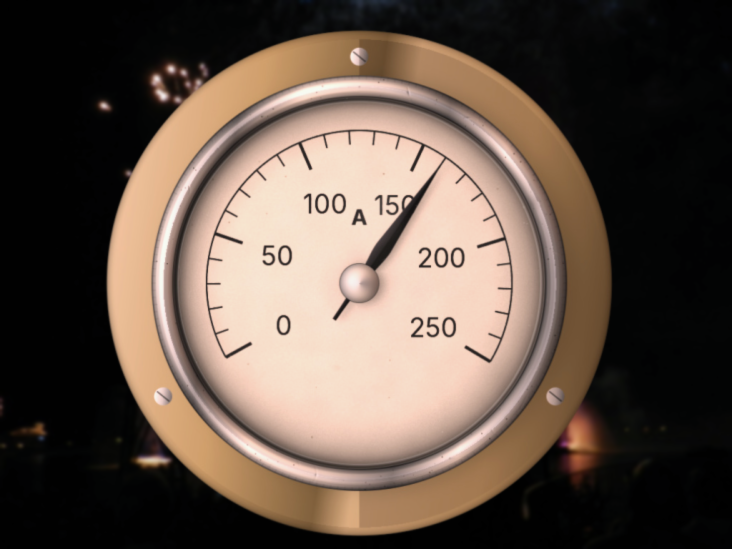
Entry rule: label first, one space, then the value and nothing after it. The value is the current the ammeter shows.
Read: 160 A
